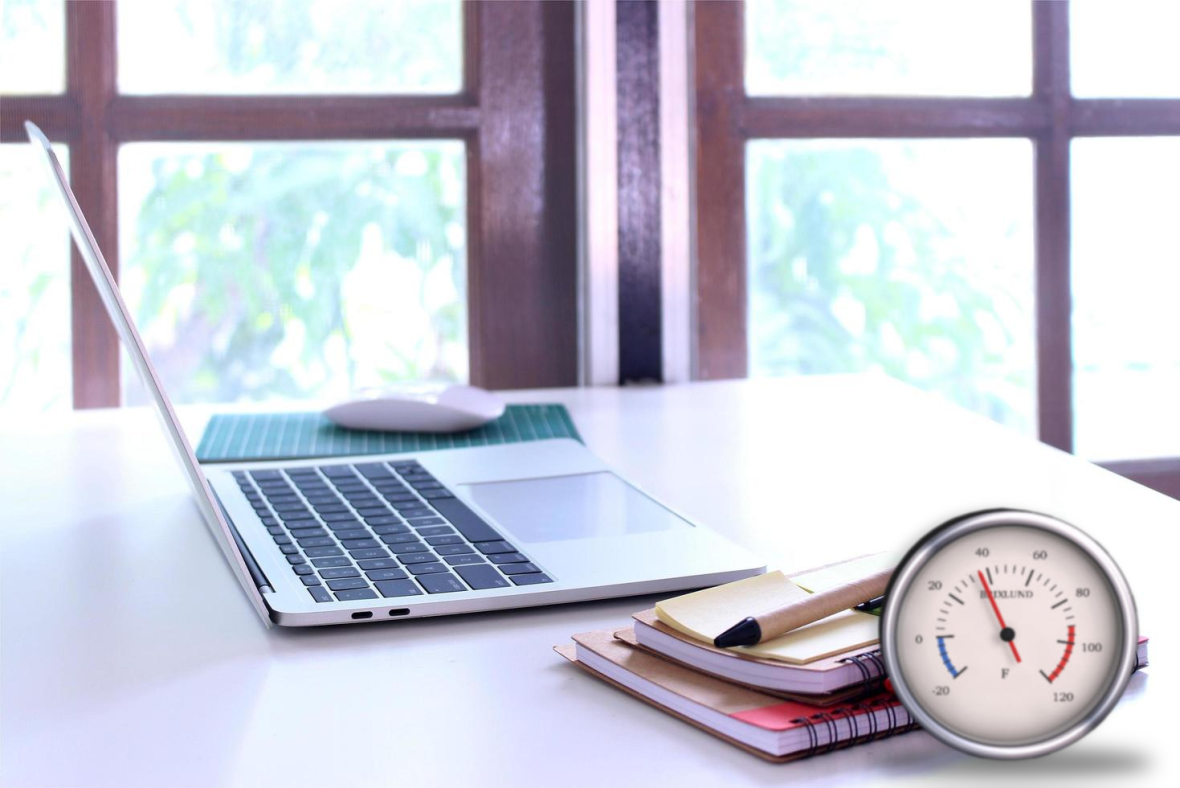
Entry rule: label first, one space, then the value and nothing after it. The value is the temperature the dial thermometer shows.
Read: 36 °F
